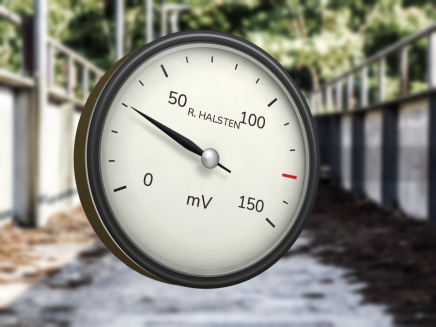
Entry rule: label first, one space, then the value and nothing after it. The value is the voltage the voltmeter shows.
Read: 30 mV
